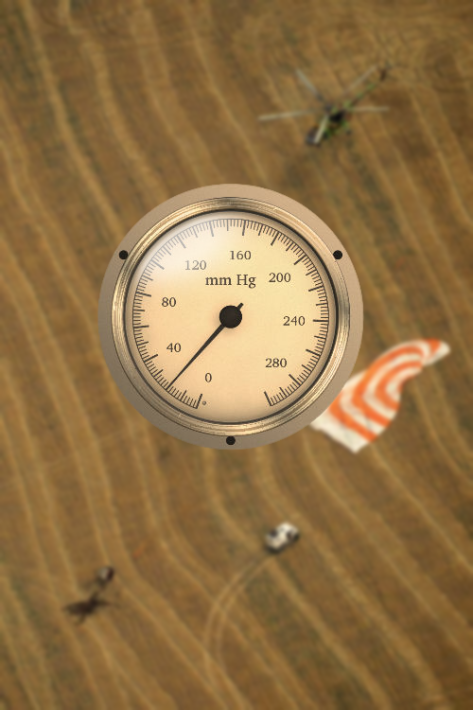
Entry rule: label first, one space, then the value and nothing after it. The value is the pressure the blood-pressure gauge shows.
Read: 20 mmHg
